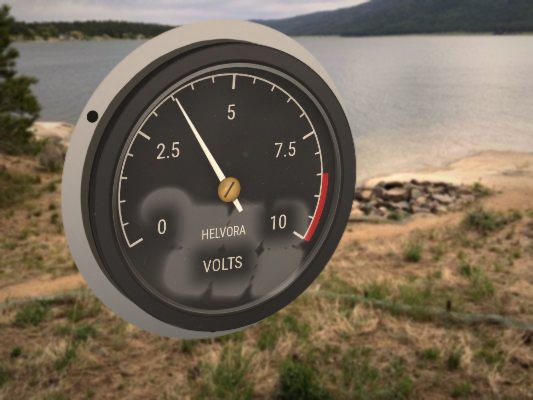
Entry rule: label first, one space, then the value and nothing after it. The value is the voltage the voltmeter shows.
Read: 3.5 V
